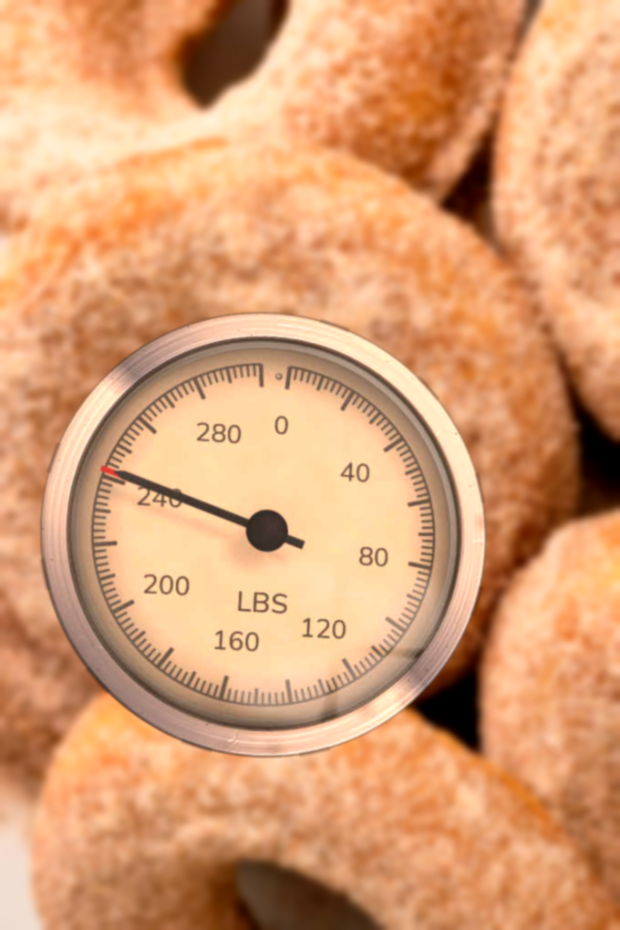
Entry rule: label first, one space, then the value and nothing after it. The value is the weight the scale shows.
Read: 242 lb
